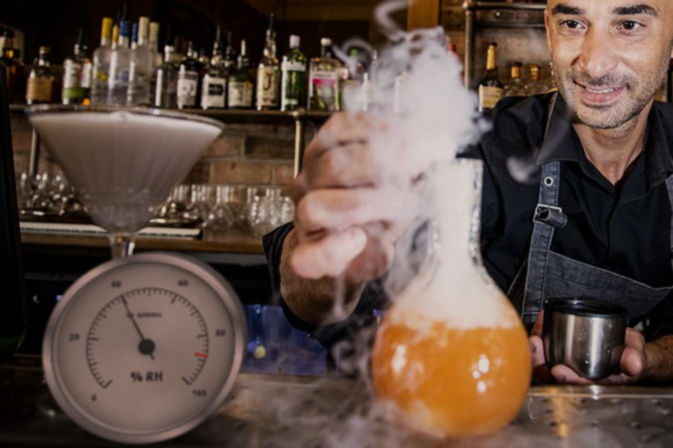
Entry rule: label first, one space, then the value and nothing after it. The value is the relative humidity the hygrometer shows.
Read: 40 %
